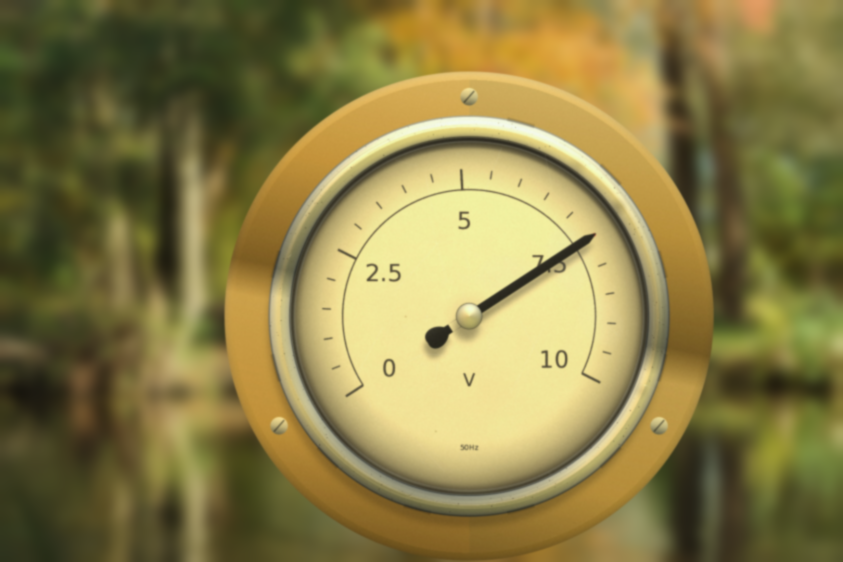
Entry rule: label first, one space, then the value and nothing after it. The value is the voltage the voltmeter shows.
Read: 7.5 V
